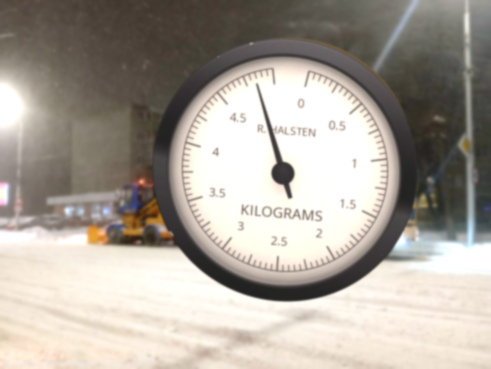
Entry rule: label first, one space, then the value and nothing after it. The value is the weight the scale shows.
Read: 4.85 kg
